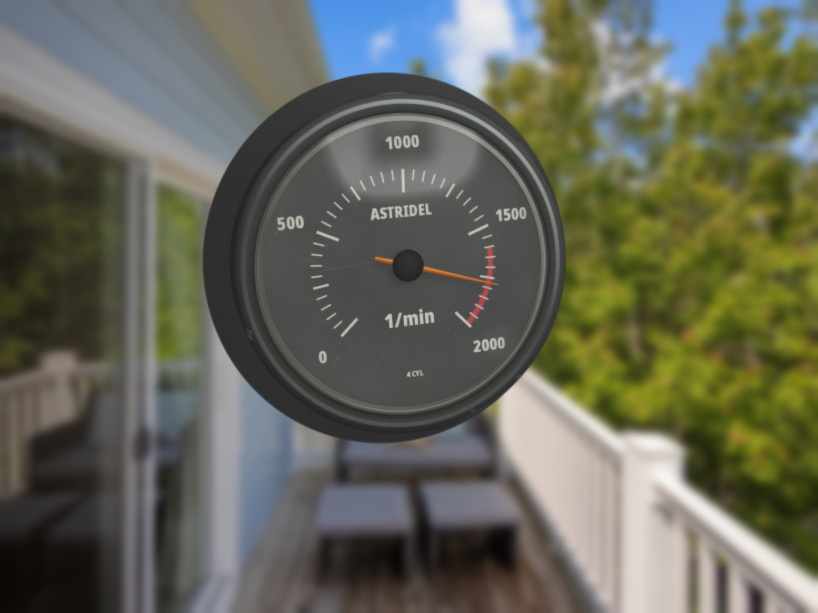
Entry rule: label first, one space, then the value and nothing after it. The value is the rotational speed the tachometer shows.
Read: 1775 rpm
